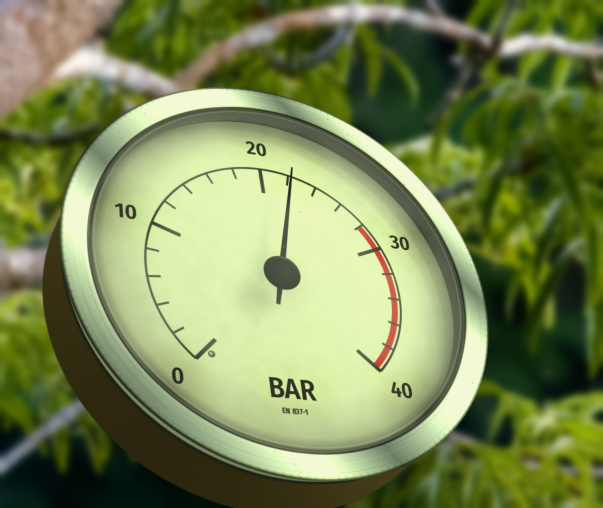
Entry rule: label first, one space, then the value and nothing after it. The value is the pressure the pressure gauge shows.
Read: 22 bar
